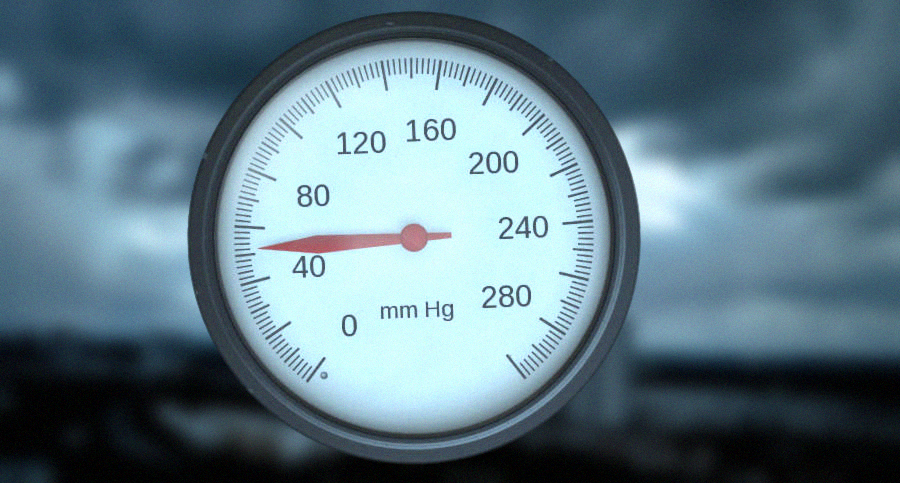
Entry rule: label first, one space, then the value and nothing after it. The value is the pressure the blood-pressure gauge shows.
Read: 52 mmHg
